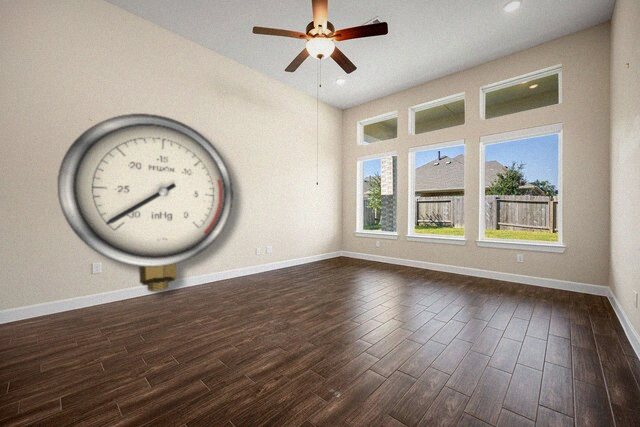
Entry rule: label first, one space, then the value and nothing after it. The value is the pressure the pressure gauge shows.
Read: -29 inHg
